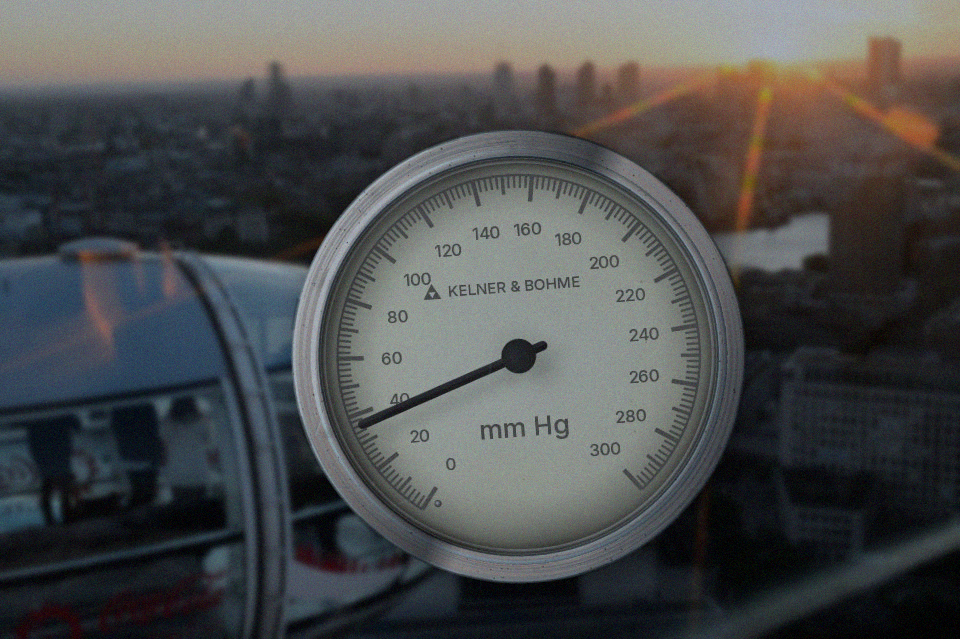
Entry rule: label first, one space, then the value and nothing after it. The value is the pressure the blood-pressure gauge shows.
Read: 36 mmHg
